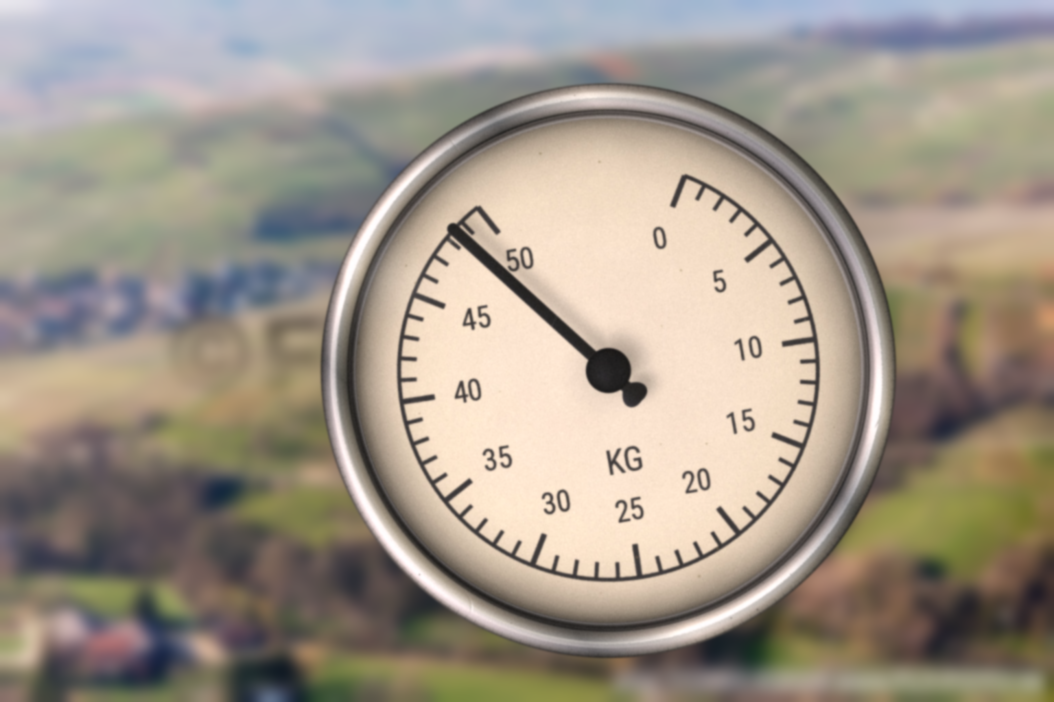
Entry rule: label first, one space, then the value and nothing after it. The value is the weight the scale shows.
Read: 48.5 kg
